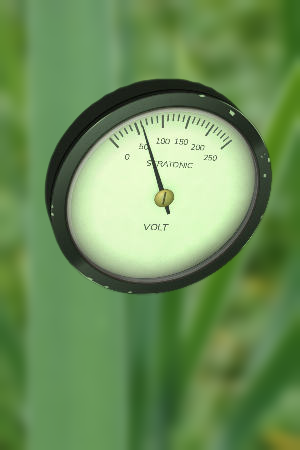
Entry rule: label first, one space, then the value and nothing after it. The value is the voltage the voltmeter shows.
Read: 60 V
